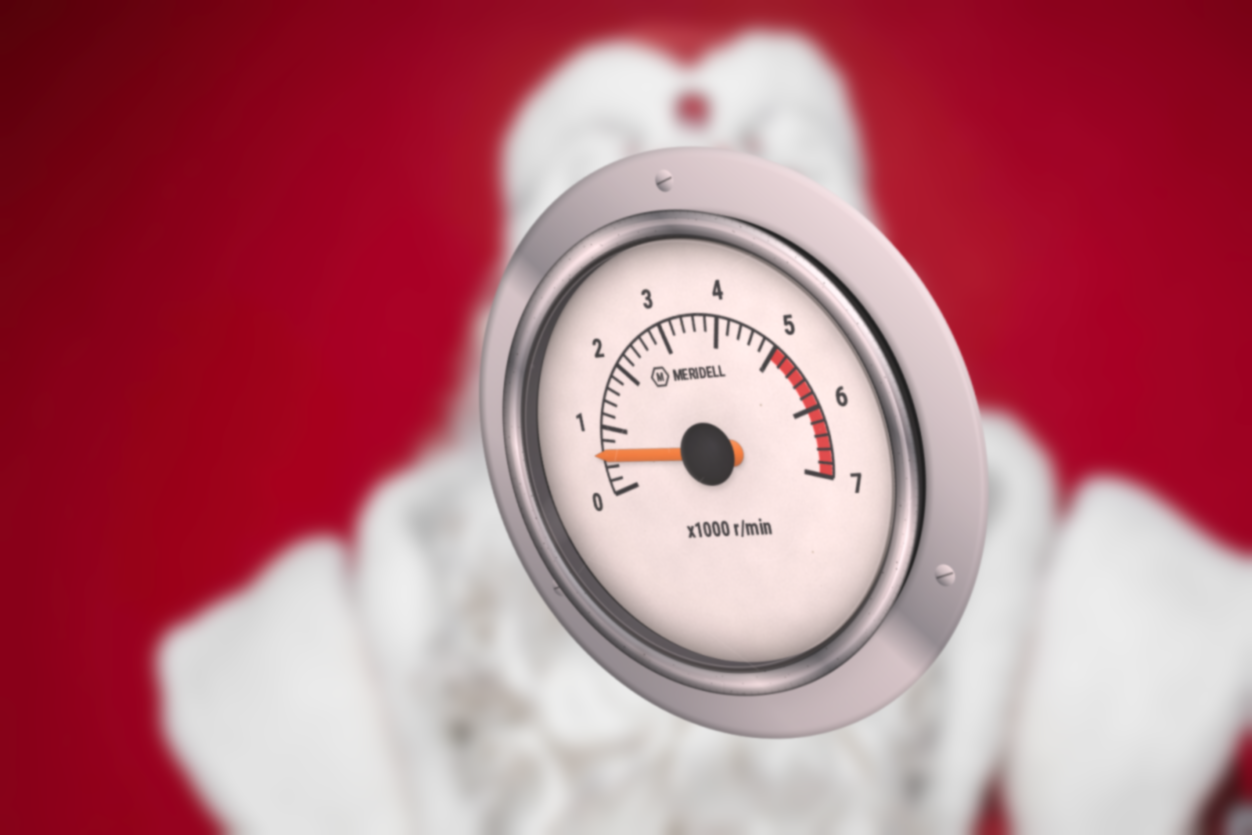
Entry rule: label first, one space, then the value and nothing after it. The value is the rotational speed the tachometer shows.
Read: 600 rpm
